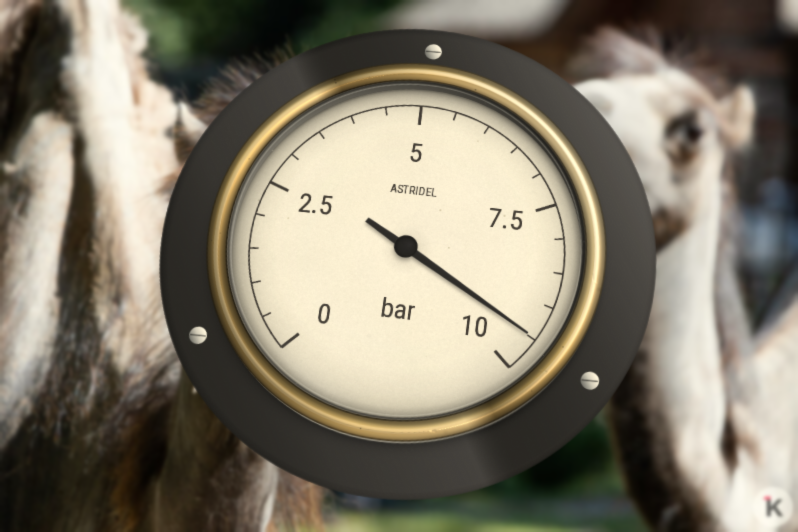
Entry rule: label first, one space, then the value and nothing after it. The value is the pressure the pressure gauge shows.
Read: 9.5 bar
